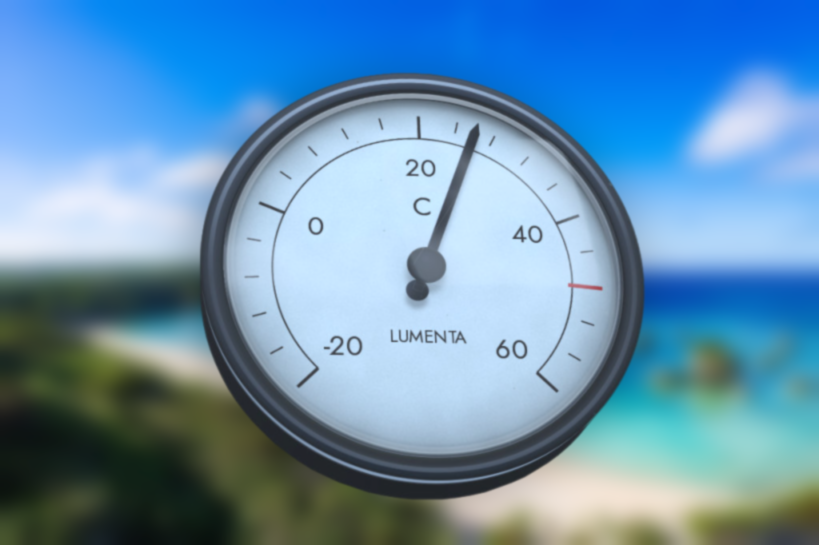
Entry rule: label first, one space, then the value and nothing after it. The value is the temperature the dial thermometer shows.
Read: 26 °C
